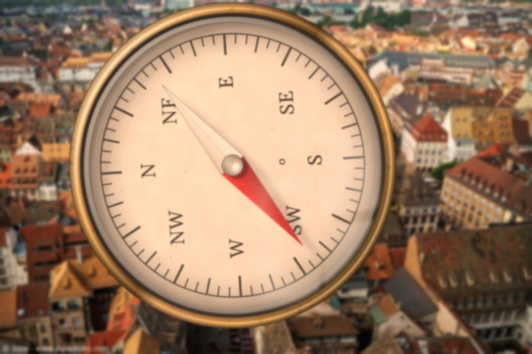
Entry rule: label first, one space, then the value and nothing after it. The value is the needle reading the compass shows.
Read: 232.5 °
